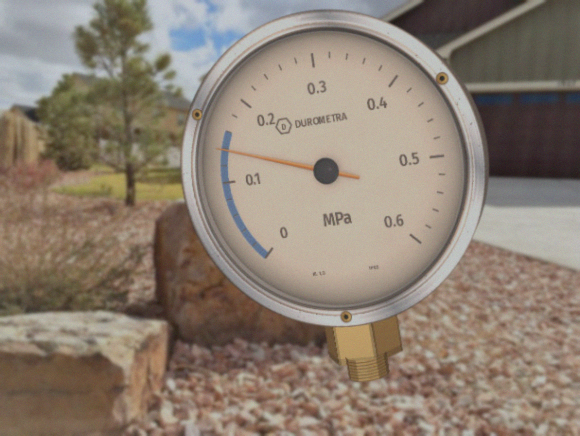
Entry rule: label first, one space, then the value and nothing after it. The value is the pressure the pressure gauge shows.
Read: 0.14 MPa
